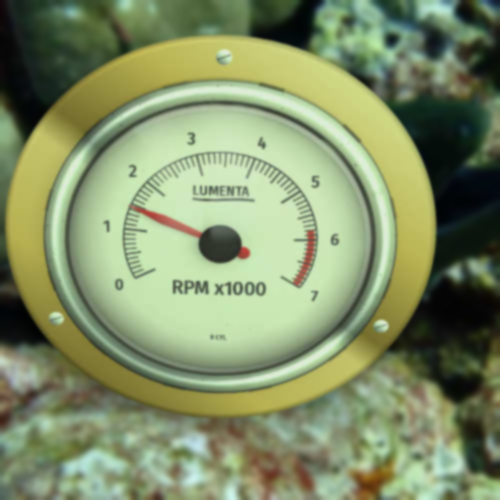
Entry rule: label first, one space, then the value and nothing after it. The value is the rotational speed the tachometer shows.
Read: 1500 rpm
